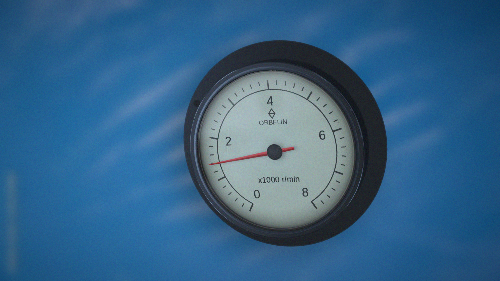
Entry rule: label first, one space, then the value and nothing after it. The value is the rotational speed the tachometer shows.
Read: 1400 rpm
